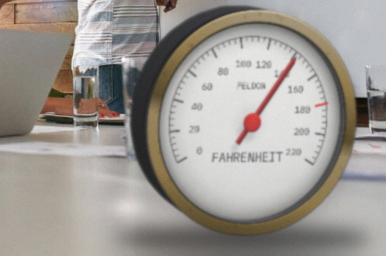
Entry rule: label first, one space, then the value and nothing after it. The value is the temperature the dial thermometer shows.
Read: 140 °F
